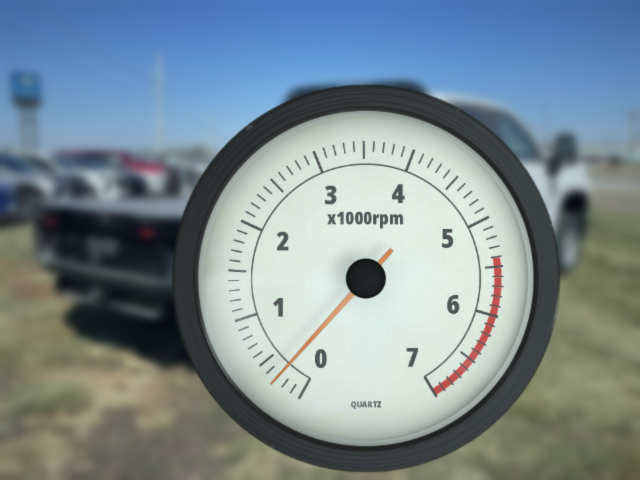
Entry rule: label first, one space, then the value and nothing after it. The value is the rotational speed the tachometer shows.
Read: 300 rpm
